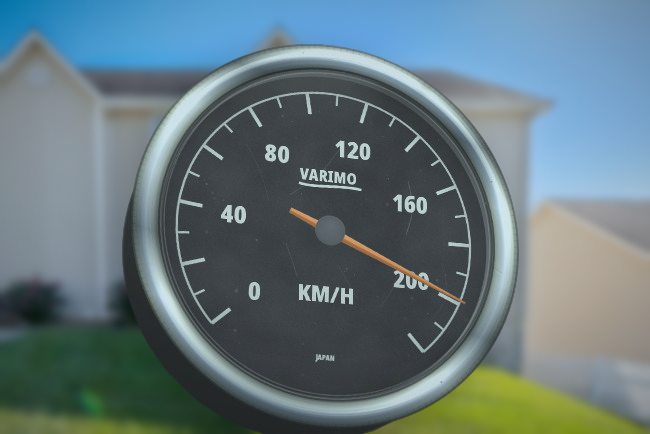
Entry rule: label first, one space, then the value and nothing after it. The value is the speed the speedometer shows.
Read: 200 km/h
